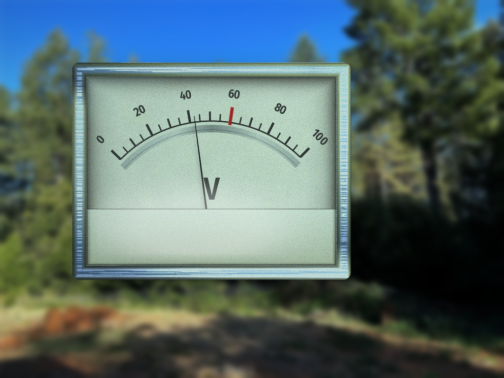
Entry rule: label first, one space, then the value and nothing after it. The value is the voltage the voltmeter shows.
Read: 42.5 V
